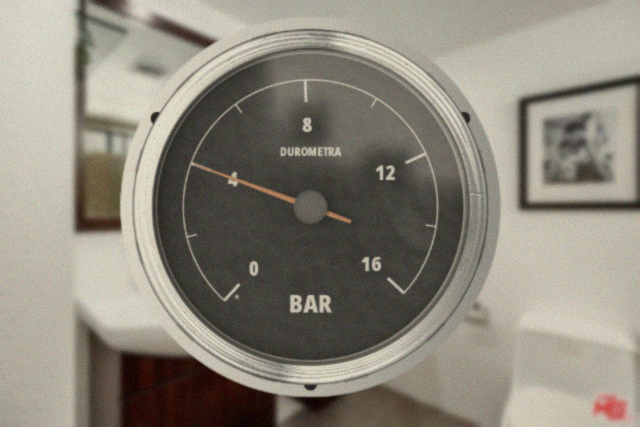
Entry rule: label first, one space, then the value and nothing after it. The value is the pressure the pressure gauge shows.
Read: 4 bar
